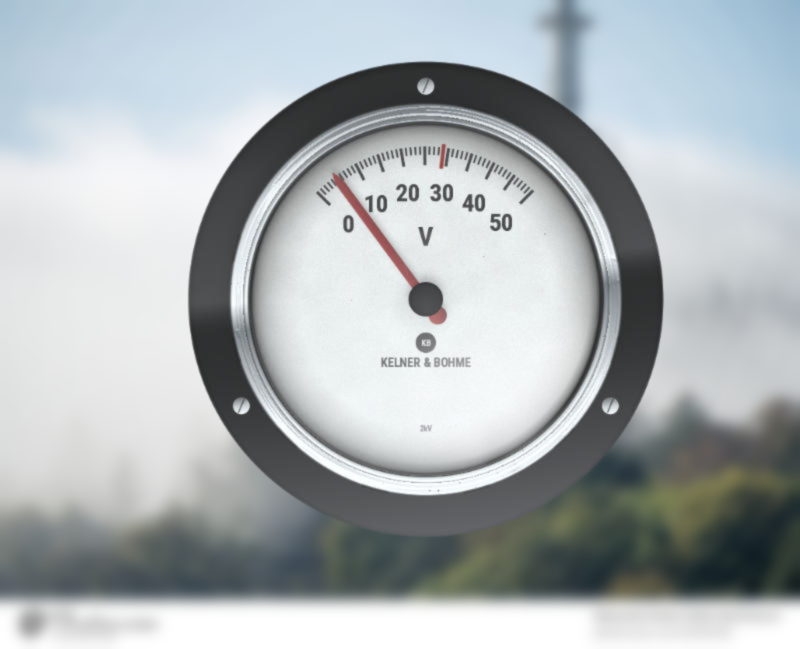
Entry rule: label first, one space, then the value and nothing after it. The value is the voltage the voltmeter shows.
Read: 5 V
